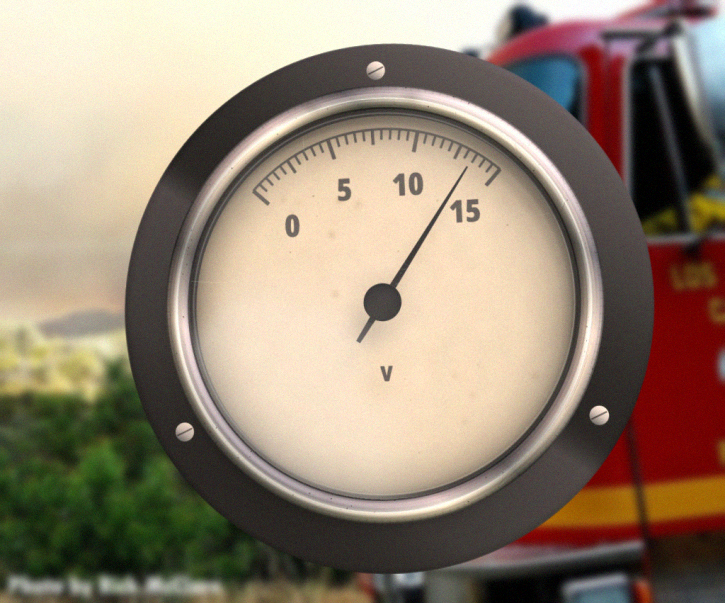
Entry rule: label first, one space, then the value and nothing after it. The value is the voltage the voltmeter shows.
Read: 13.5 V
